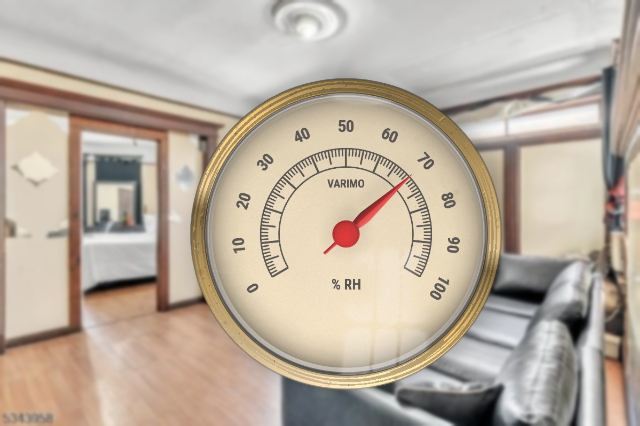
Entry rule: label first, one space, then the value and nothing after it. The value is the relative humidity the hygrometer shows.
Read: 70 %
